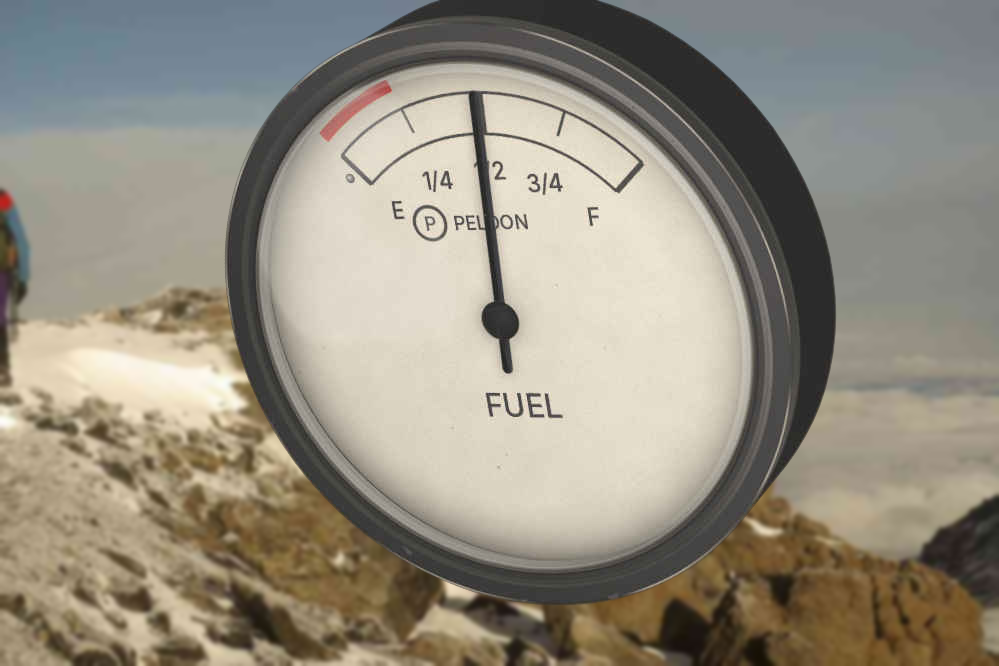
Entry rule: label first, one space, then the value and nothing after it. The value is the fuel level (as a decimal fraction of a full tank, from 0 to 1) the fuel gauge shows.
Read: 0.5
